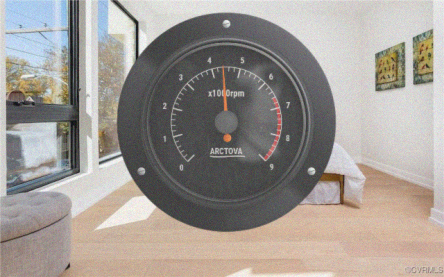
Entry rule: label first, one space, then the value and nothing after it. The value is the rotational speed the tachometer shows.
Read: 4400 rpm
